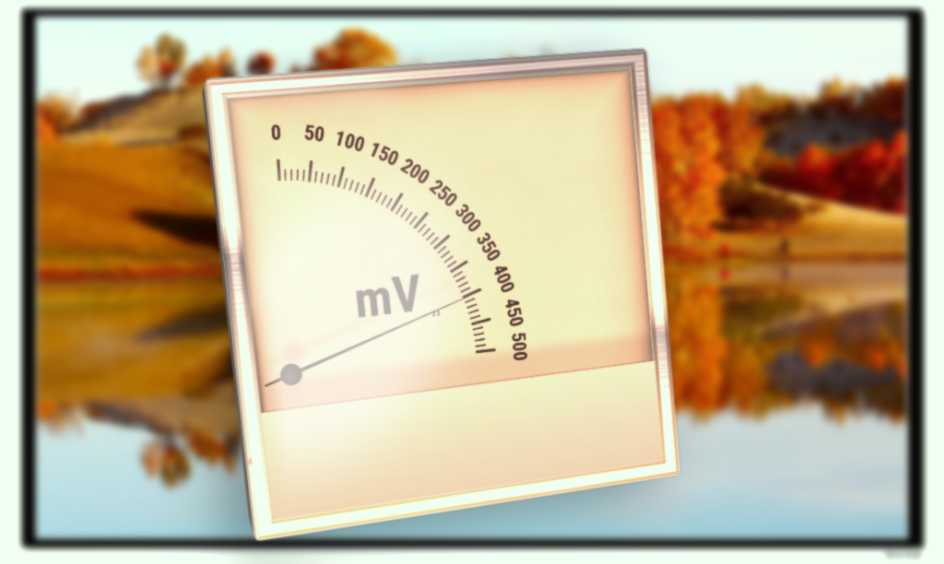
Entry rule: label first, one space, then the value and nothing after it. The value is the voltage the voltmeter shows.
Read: 400 mV
